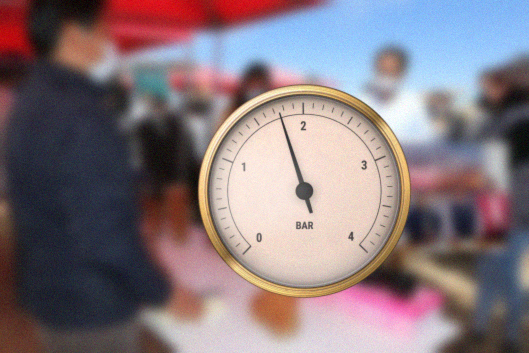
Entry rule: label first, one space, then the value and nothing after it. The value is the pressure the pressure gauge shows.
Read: 1.75 bar
